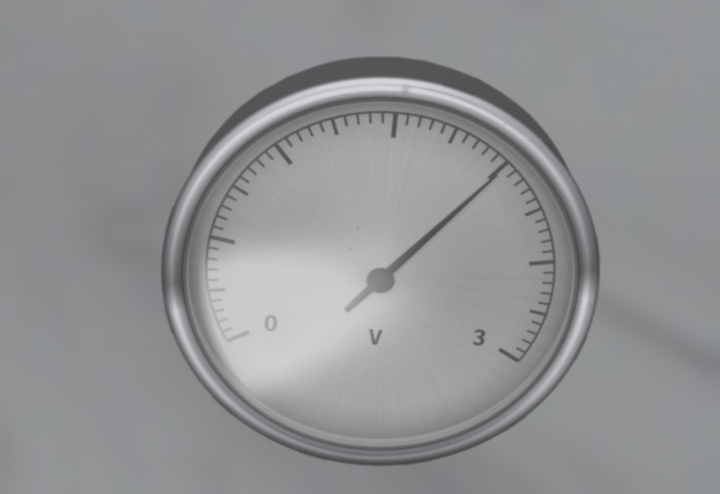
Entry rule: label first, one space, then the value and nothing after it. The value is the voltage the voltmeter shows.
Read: 2 V
